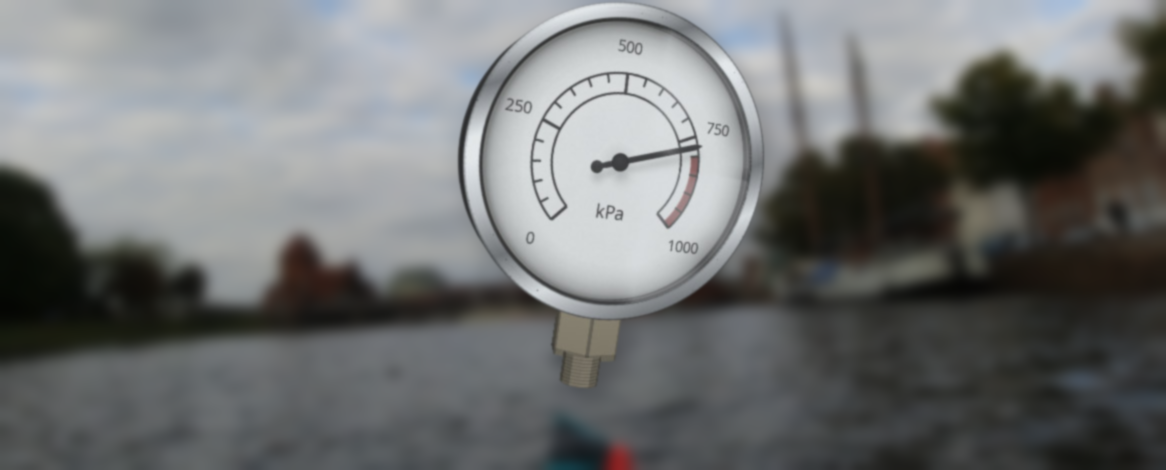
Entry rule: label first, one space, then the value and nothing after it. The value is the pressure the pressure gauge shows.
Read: 775 kPa
